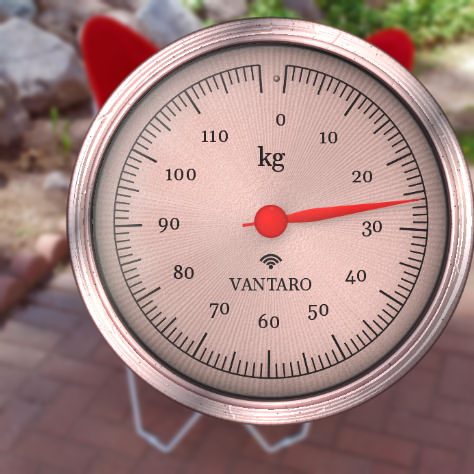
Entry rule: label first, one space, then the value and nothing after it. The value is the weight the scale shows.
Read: 26 kg
